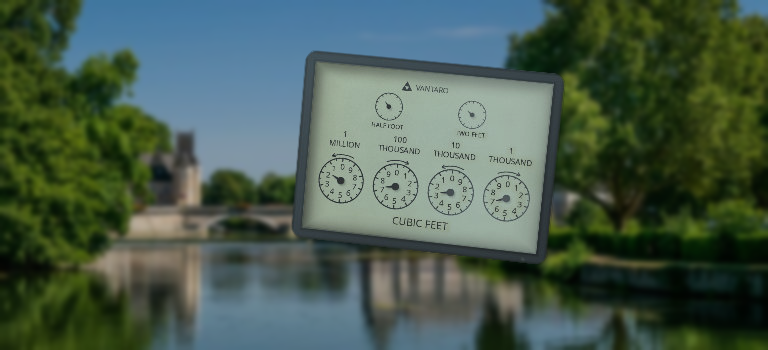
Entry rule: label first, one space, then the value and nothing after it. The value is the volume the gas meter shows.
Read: 172700 ft³
